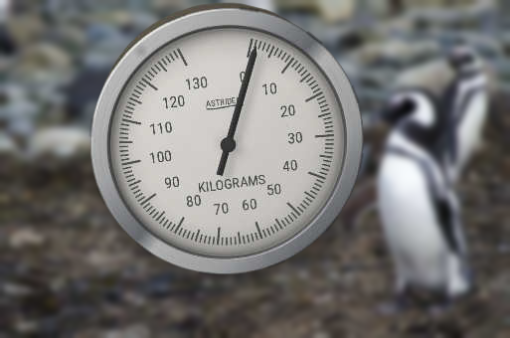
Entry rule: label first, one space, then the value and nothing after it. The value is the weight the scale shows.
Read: 1 kg
